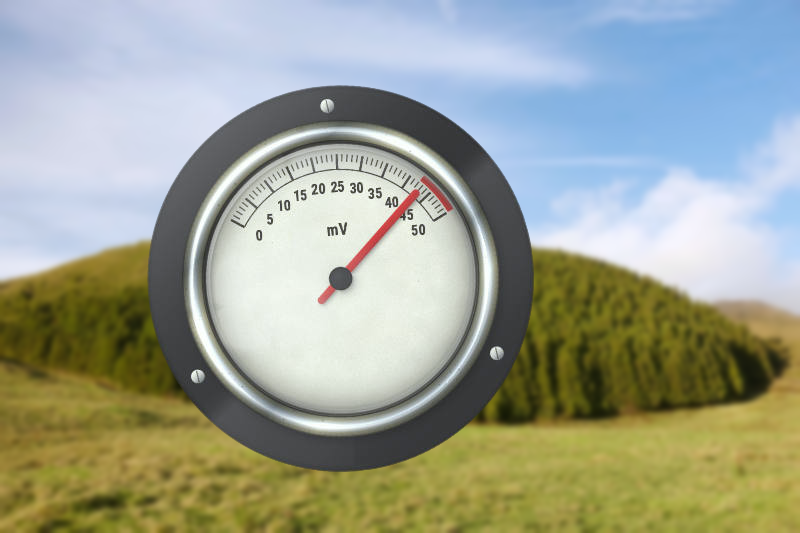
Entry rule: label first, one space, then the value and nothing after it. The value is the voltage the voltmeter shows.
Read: 43 mV
